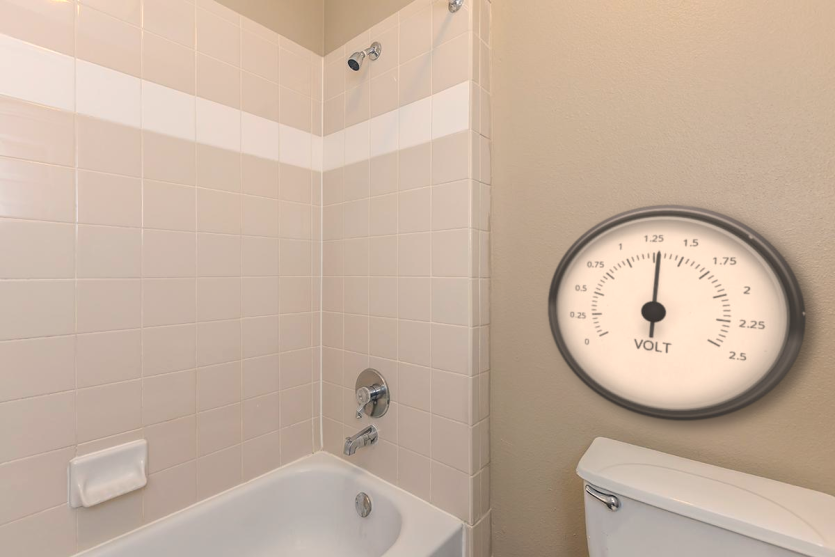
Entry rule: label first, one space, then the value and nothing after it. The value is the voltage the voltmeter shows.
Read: 1.3 V
